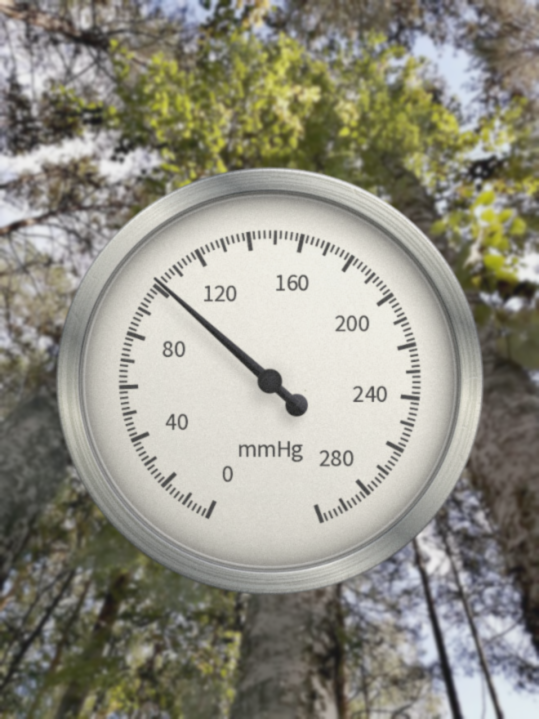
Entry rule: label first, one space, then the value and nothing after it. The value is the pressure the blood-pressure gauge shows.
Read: 102 mmHg
